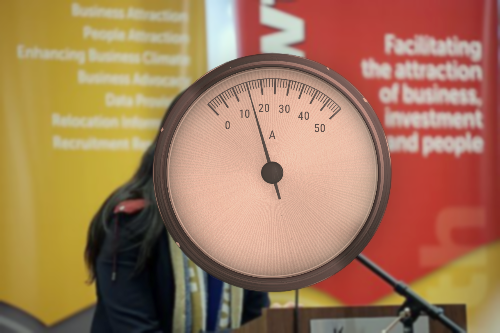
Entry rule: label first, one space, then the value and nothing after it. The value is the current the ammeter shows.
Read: 15 A
